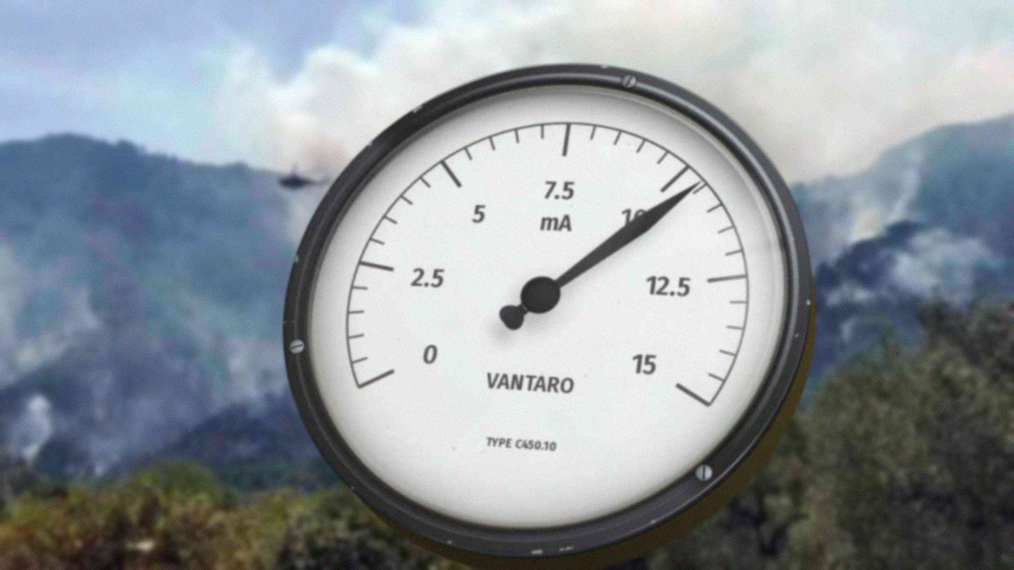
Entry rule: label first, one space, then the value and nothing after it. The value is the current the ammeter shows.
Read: 10.5 mA
